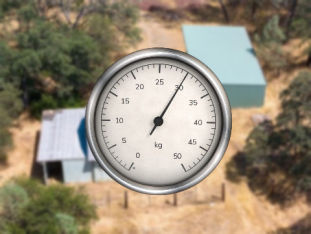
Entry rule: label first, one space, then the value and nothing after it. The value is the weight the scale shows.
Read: 30 kg
